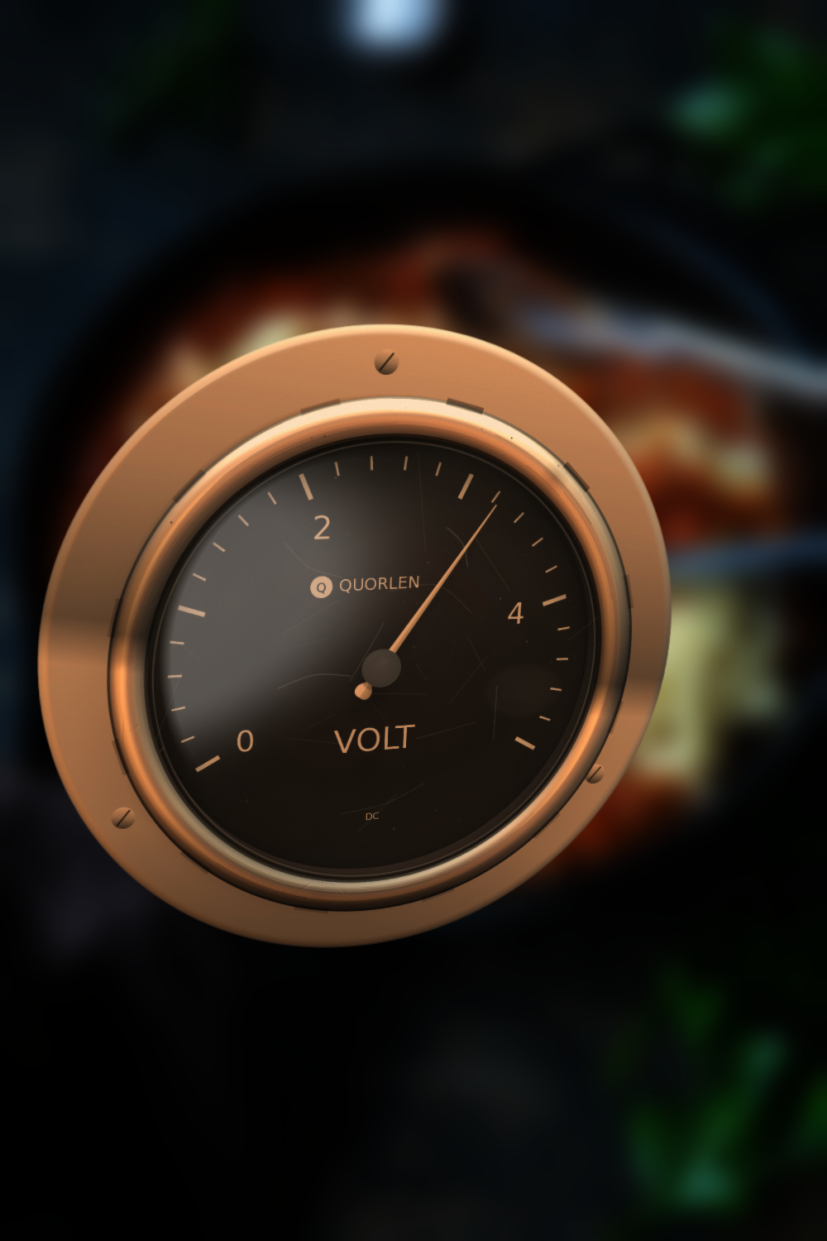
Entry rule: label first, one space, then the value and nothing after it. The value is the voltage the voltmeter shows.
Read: 3.2 V
